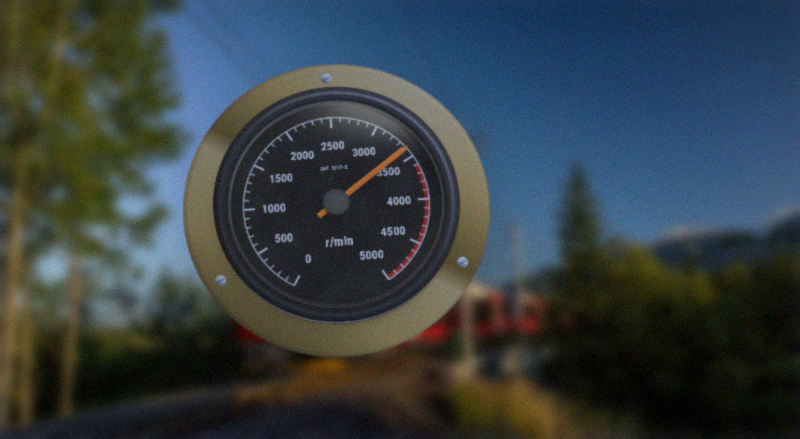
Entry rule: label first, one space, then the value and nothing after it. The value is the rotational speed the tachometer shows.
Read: 3400 rpm
